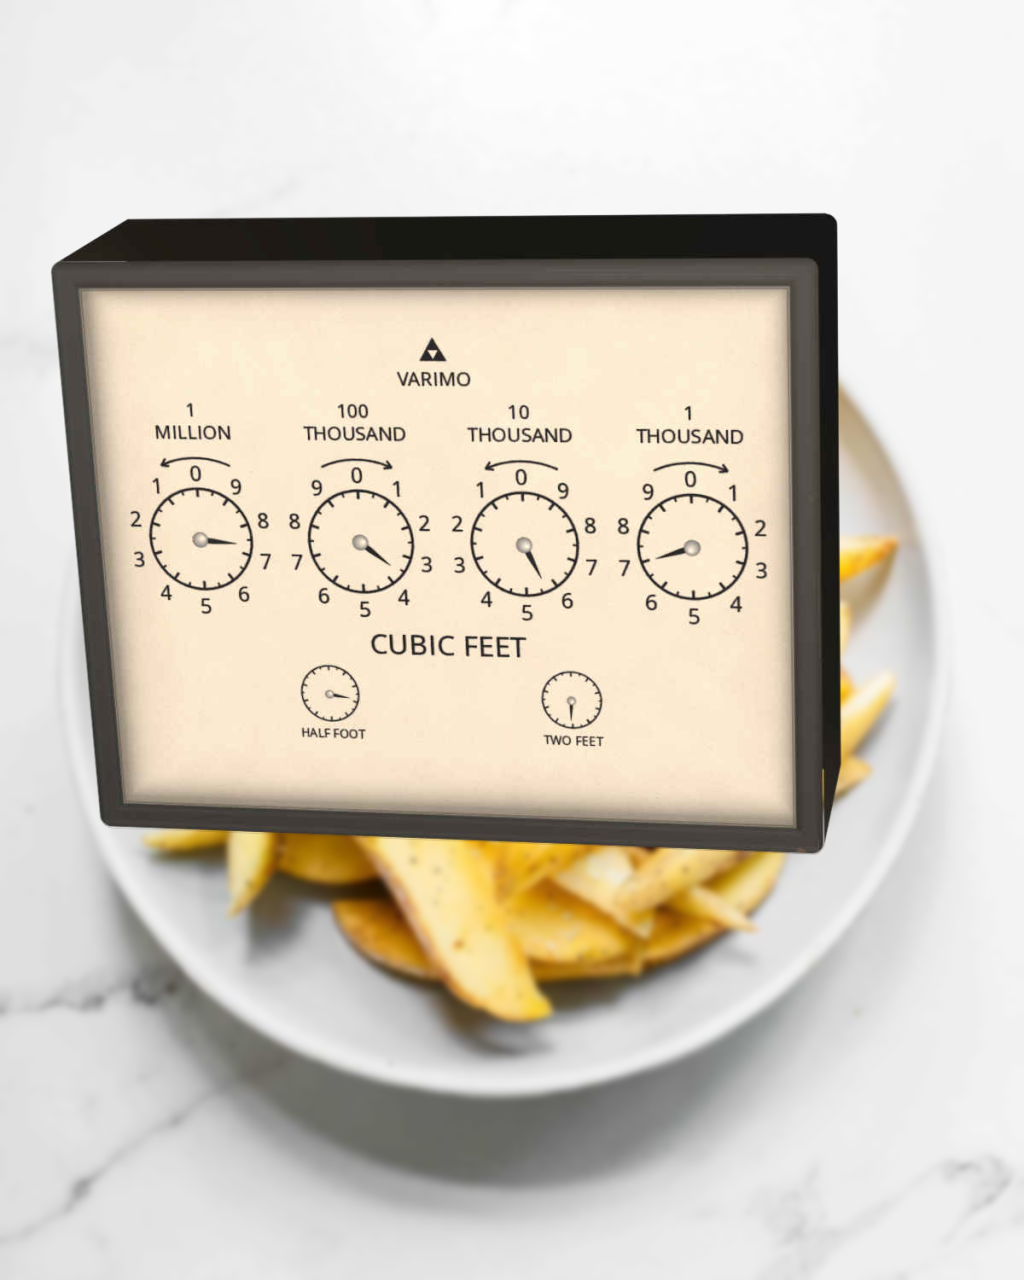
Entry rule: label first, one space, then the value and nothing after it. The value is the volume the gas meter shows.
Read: 735700 ft³
